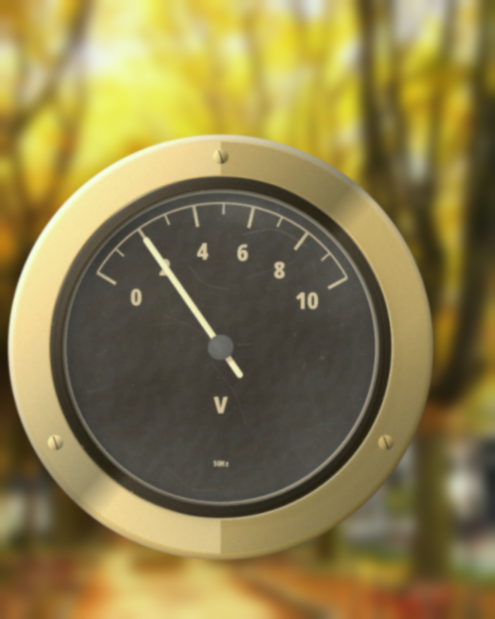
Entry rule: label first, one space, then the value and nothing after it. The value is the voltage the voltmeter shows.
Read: 2 V
